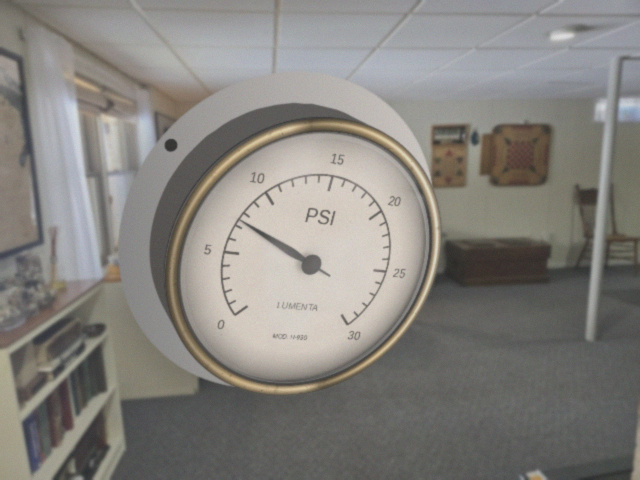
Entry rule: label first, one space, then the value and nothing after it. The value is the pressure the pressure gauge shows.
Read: 7.5 psi
